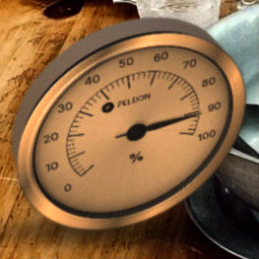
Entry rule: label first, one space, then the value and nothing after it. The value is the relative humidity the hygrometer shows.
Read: 90 %
